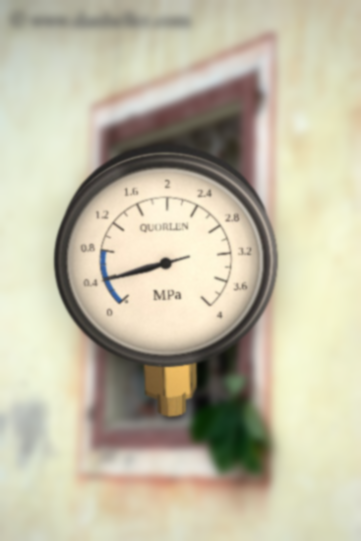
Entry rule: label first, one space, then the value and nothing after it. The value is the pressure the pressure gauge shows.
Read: 0.4 MPa
